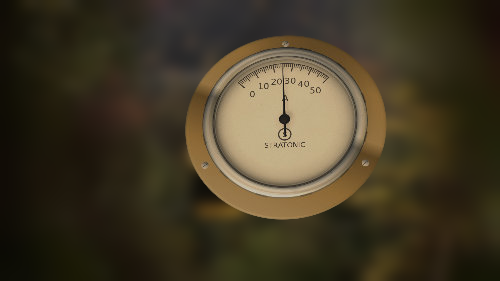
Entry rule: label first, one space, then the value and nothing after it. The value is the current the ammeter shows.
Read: 25 A
